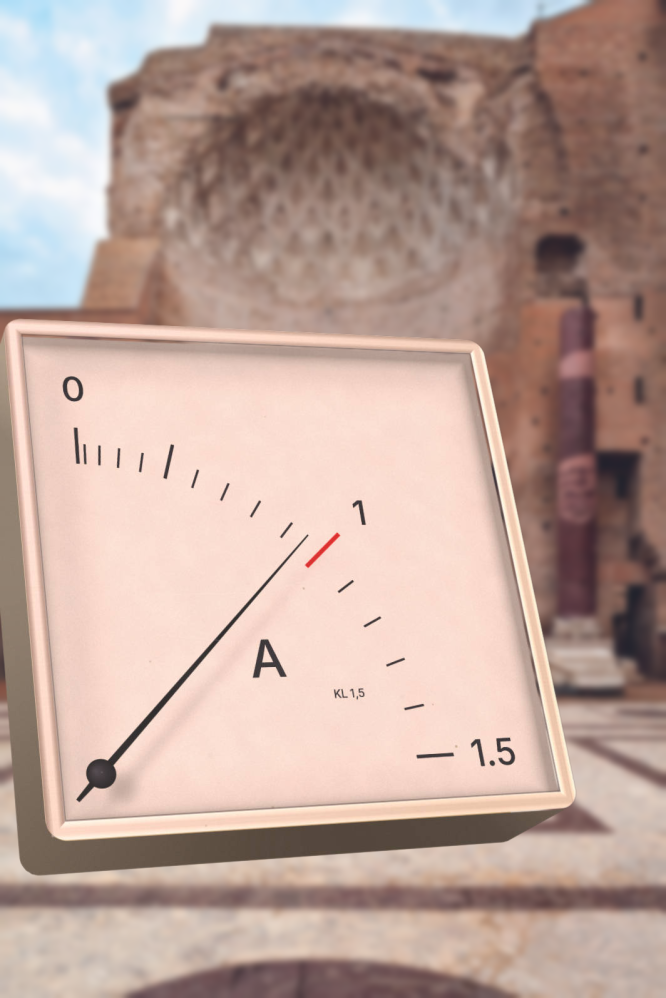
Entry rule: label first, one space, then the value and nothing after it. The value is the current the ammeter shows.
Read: 0.95 A
